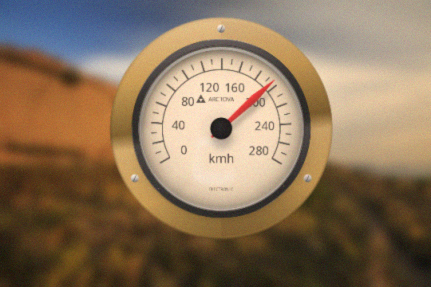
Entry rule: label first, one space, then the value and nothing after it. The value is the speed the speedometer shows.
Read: 195 km/h
